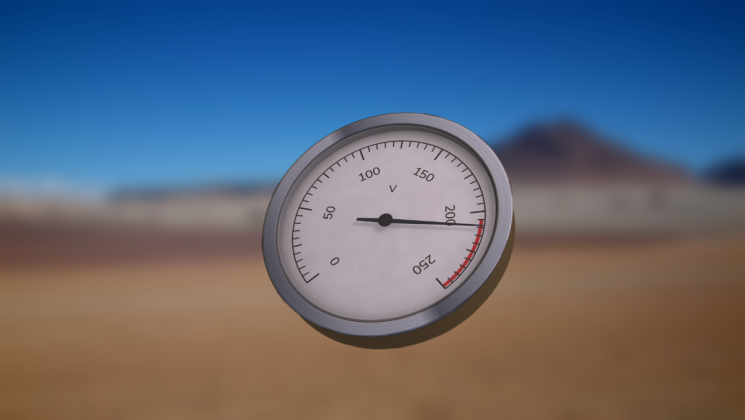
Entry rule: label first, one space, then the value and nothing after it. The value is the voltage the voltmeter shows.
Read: 210 V
